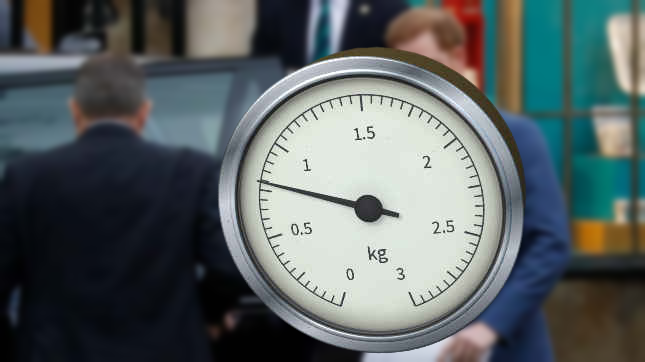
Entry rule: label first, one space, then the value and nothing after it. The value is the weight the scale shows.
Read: 0.8 kg
